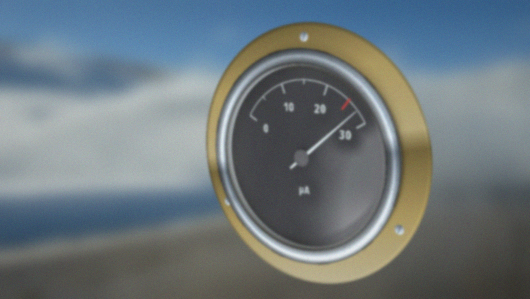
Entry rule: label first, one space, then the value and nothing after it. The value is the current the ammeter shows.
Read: 27.5 µA
